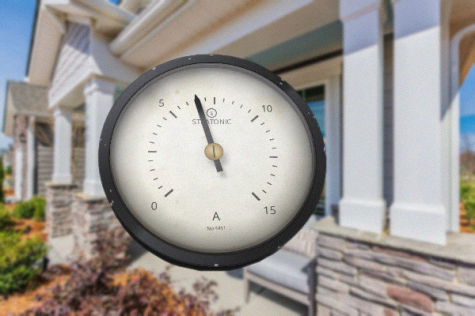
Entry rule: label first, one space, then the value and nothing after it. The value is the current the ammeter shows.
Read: 6.5 A
